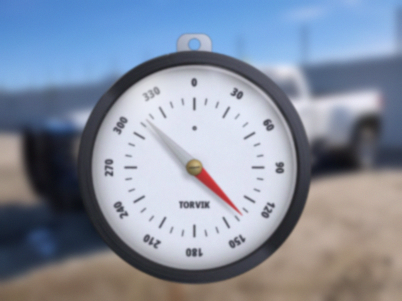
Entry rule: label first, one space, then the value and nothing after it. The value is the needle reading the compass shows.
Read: 135 °
